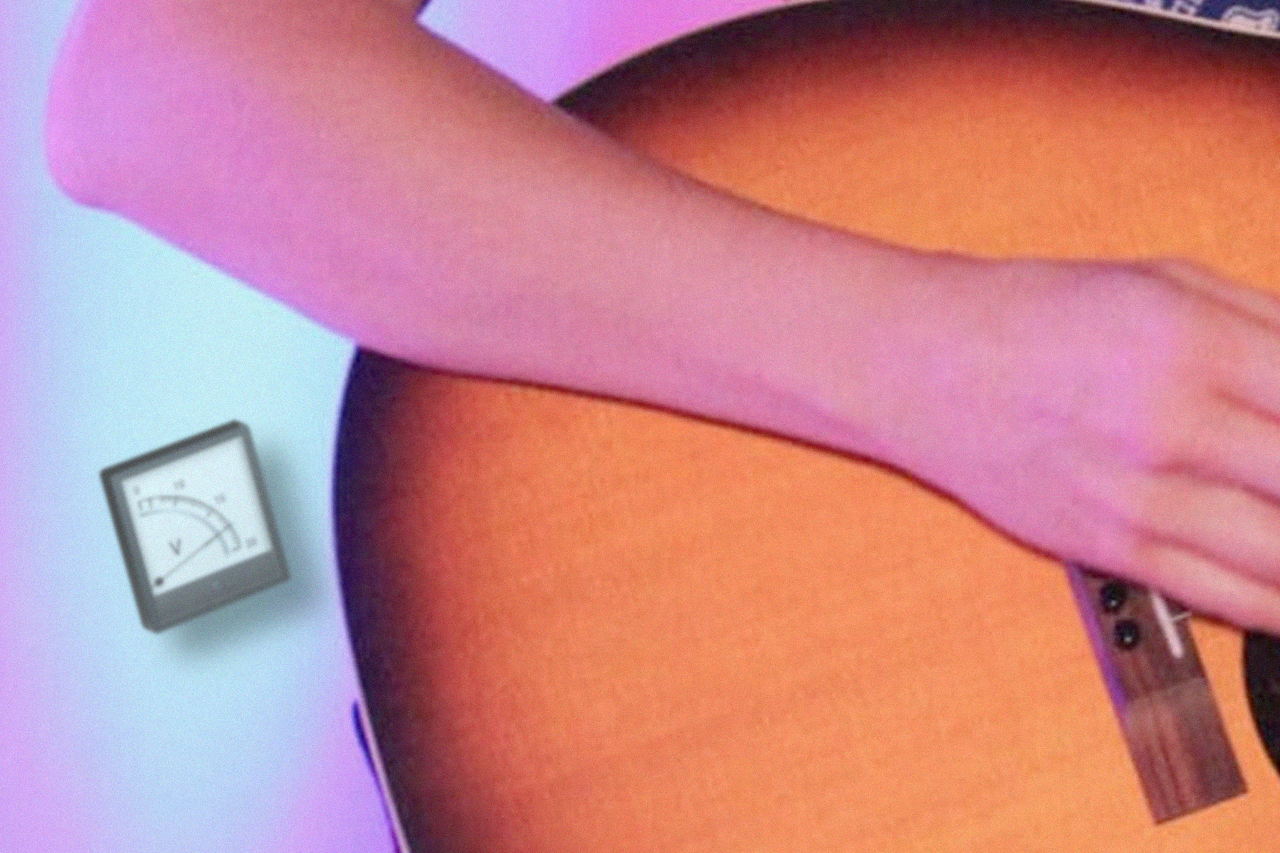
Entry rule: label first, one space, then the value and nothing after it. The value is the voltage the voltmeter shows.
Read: 17.5 V
